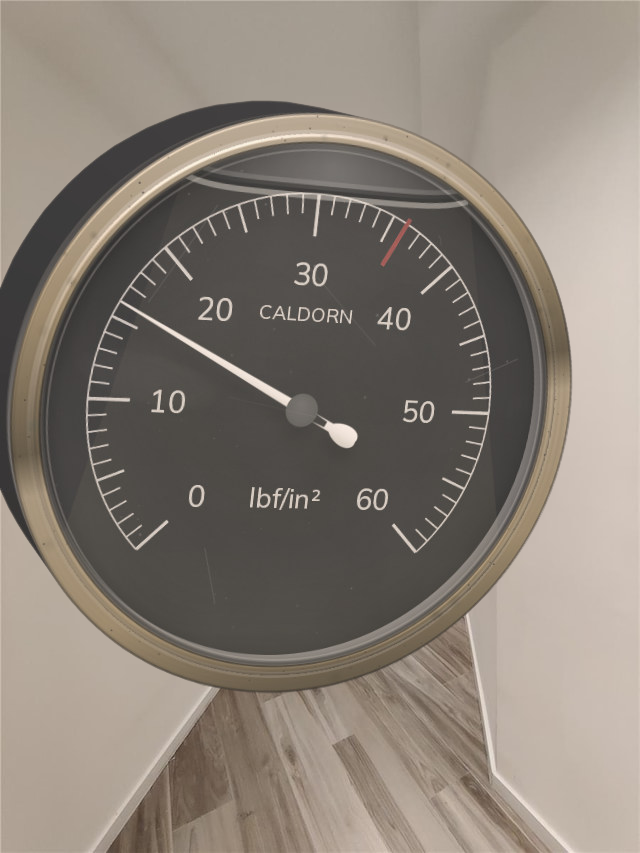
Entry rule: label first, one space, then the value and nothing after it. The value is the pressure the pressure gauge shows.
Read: 16 psi
